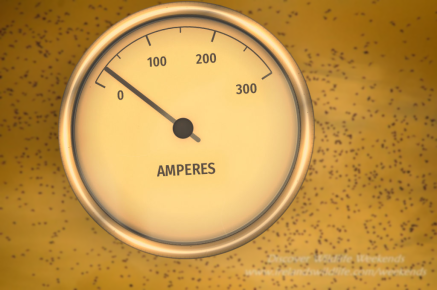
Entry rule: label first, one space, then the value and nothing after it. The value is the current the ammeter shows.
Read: 25 A
